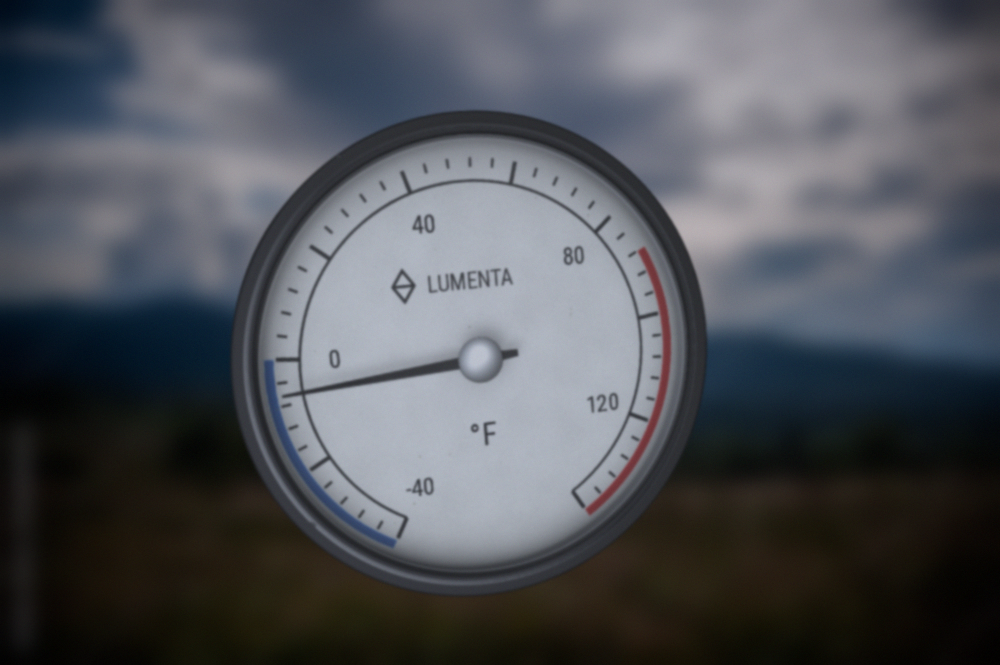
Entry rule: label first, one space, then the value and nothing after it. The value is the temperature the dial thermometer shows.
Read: -6 °F
